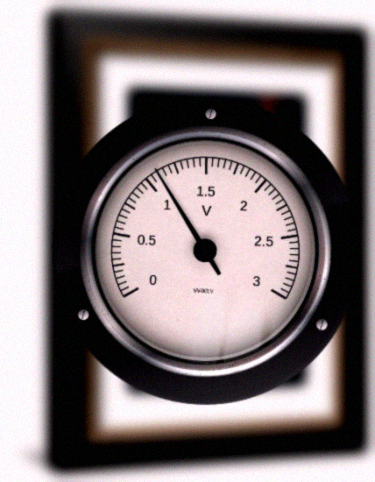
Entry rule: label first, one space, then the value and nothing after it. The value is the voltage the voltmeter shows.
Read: 1.1 V
